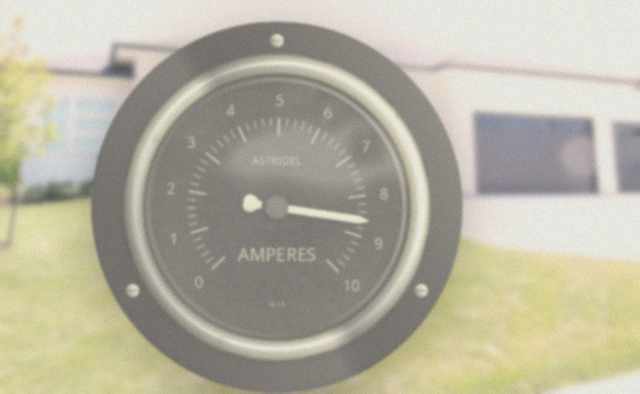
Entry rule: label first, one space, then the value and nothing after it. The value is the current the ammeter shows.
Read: 8.6 A
